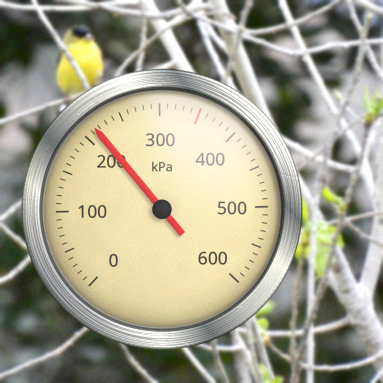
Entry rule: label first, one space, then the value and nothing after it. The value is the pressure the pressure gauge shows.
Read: 215 kPa
